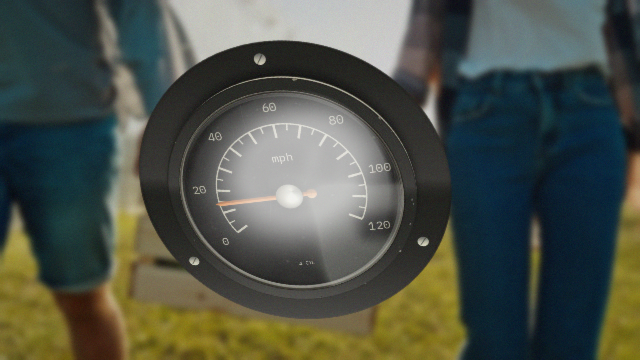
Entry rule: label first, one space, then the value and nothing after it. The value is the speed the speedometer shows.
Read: 15 mph
